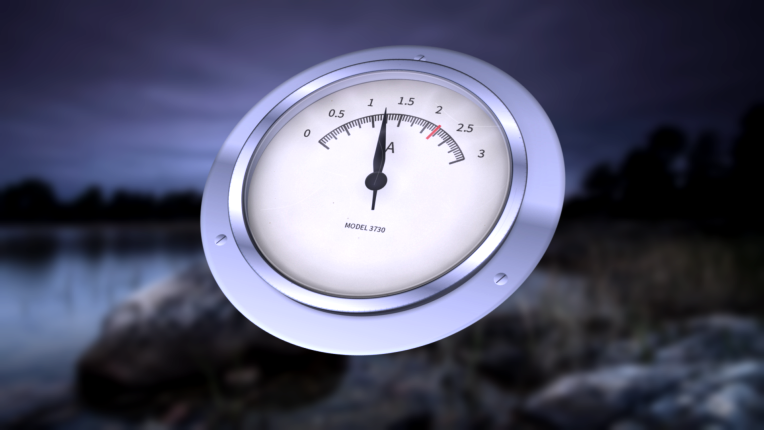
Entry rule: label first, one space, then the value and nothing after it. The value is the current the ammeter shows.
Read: 1.25 A
